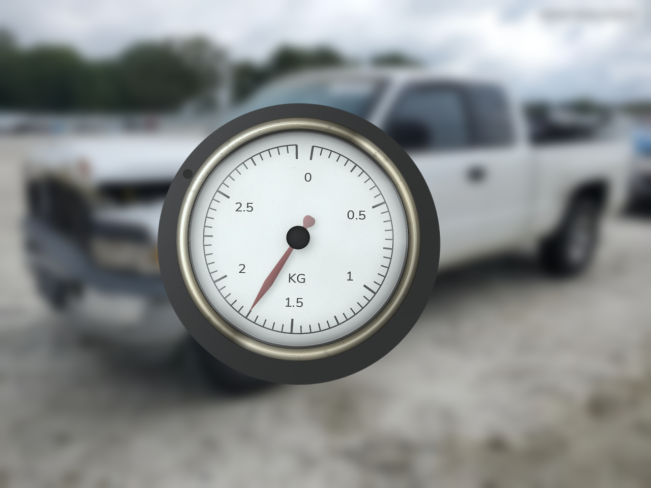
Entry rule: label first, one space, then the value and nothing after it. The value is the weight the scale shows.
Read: 1.75 kg
